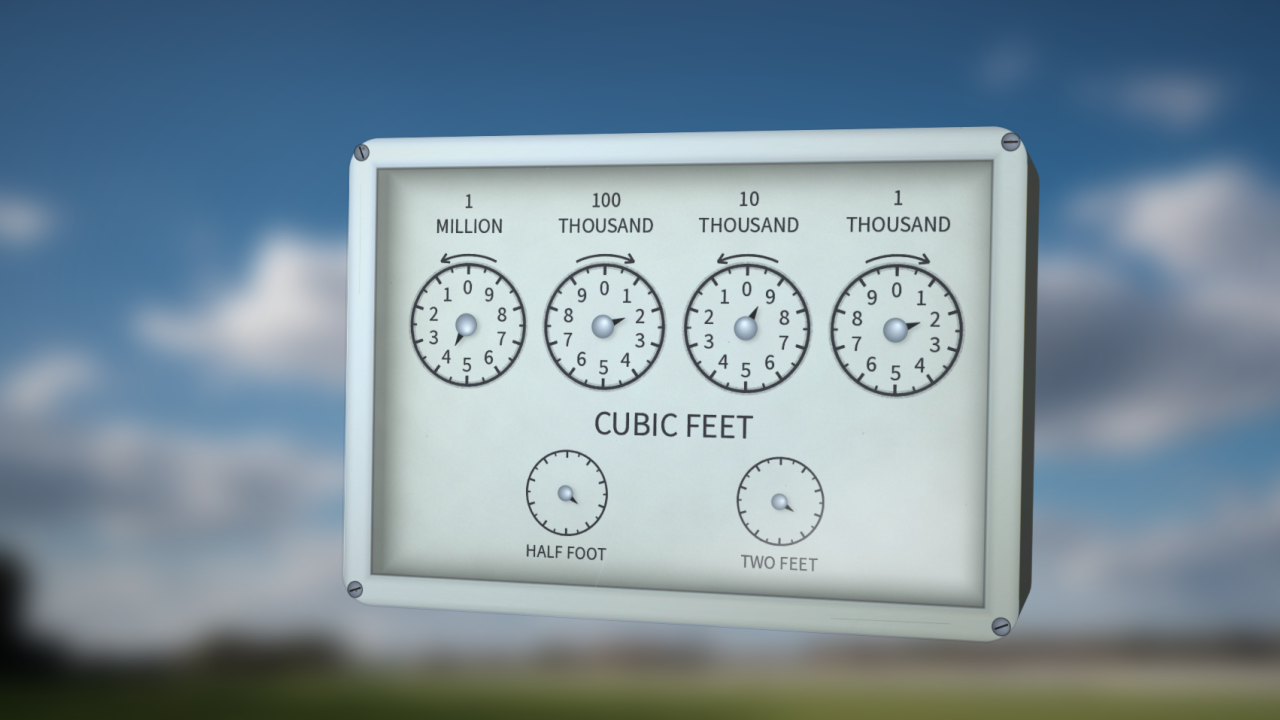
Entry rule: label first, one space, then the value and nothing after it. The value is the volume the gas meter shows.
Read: 419200 ft³
